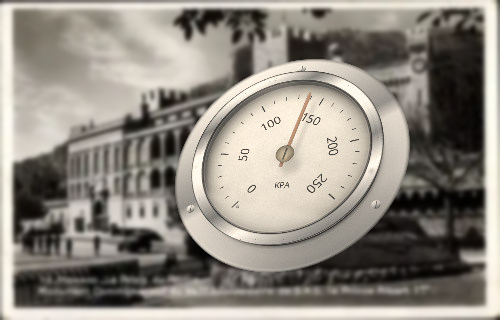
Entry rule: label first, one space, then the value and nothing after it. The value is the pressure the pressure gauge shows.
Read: 140 kPa
